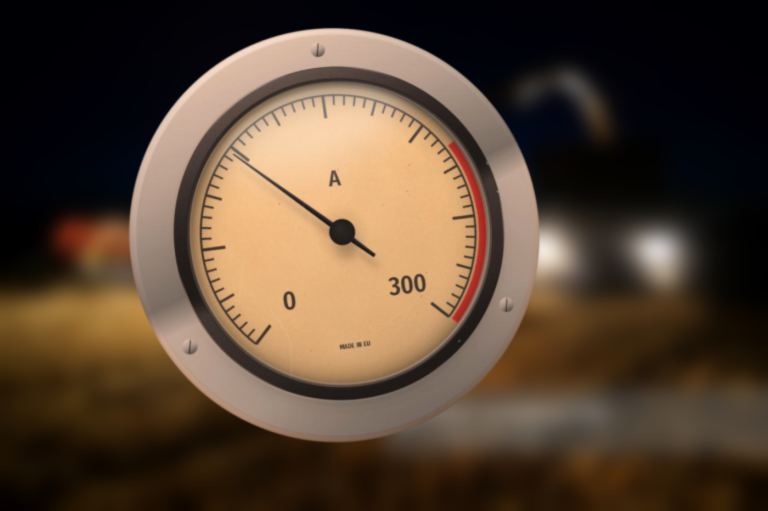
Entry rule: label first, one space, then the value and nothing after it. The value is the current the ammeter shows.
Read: 97.5 A
